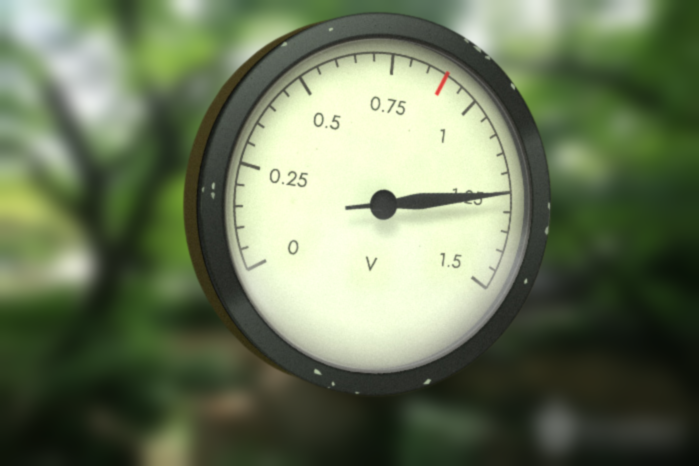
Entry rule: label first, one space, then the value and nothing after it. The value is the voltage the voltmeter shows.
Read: 1.25 V
